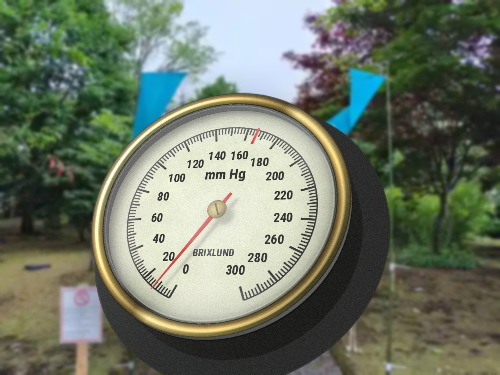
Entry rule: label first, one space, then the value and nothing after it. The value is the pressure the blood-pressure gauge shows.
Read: 10 mmHg
